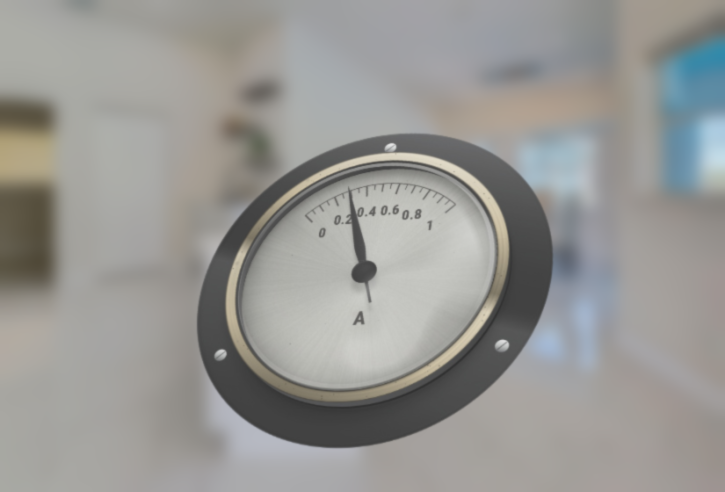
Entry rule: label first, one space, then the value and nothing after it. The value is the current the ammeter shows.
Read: 0.3 A
